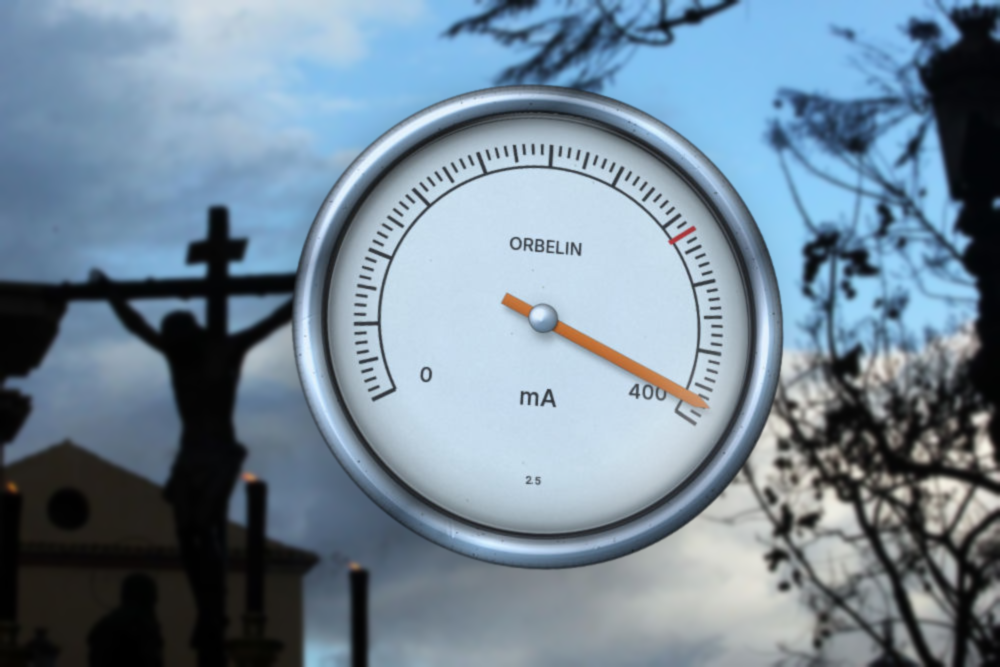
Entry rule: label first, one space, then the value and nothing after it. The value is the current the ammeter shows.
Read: 390 mA
